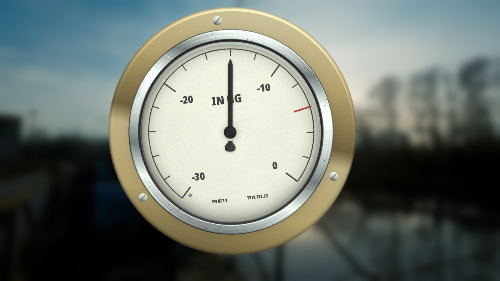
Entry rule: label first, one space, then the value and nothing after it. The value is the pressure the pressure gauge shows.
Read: -14 inHg
